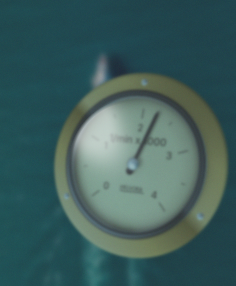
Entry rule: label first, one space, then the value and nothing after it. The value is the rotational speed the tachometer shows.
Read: 2250 rpm
